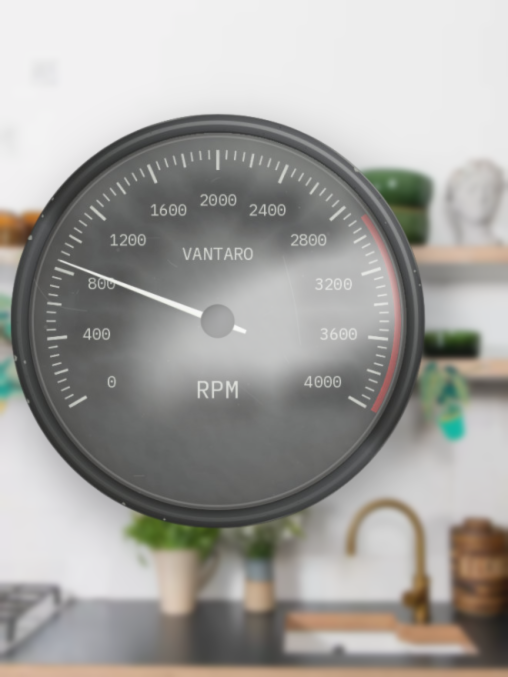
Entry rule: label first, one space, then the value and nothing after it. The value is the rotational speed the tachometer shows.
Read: 850 rpm
